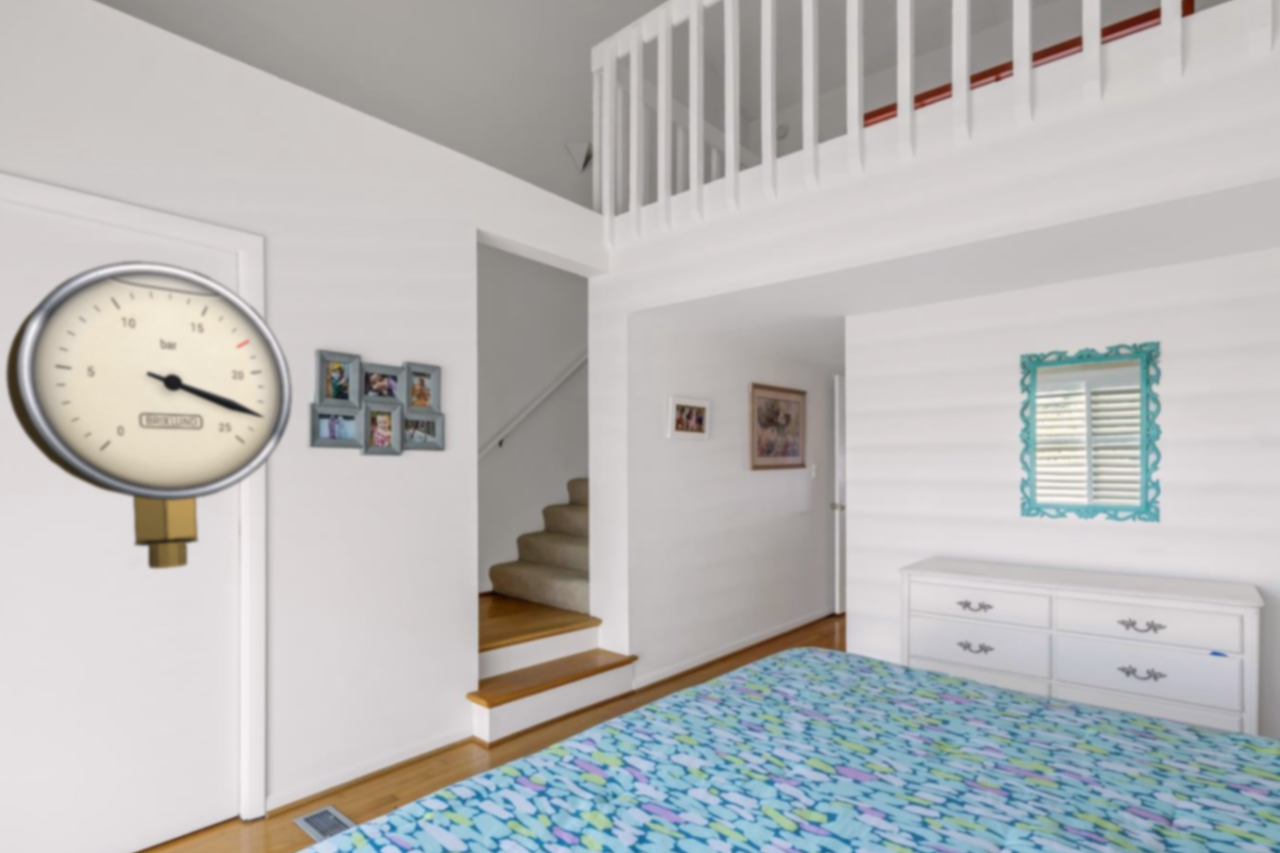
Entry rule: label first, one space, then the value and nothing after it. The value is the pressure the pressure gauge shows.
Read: 23 bar
